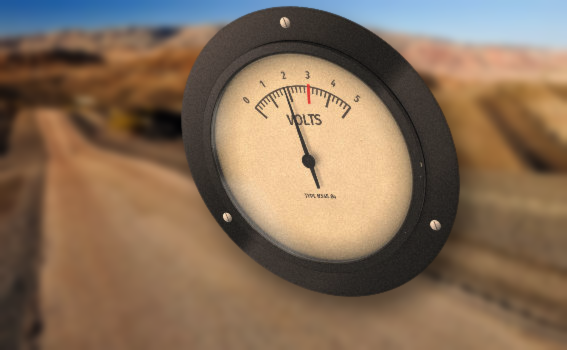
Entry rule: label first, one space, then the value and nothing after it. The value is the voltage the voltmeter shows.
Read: 2 V
